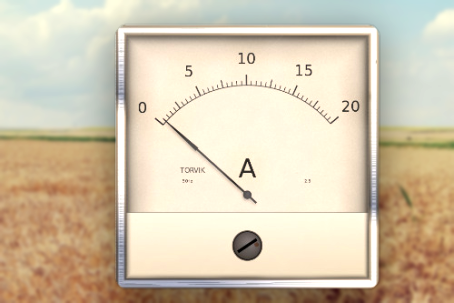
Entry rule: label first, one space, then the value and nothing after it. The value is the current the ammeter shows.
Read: 0.5 A
